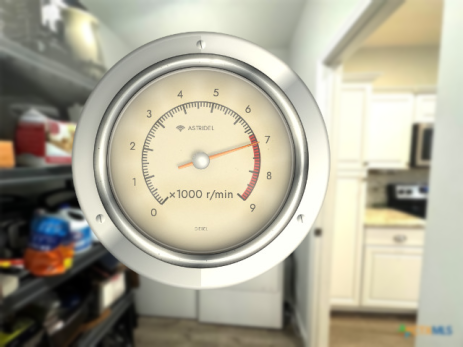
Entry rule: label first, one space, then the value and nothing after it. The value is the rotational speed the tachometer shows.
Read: 7000 rpm
